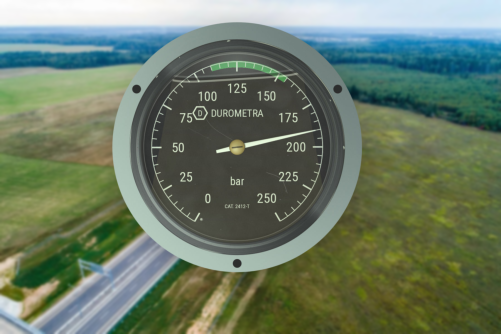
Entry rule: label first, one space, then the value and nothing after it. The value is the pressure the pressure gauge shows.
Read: 190 bar
